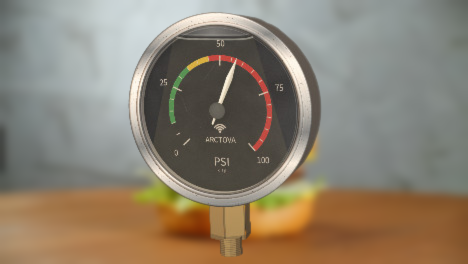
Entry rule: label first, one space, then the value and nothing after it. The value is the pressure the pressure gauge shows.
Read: 57.5 psi
